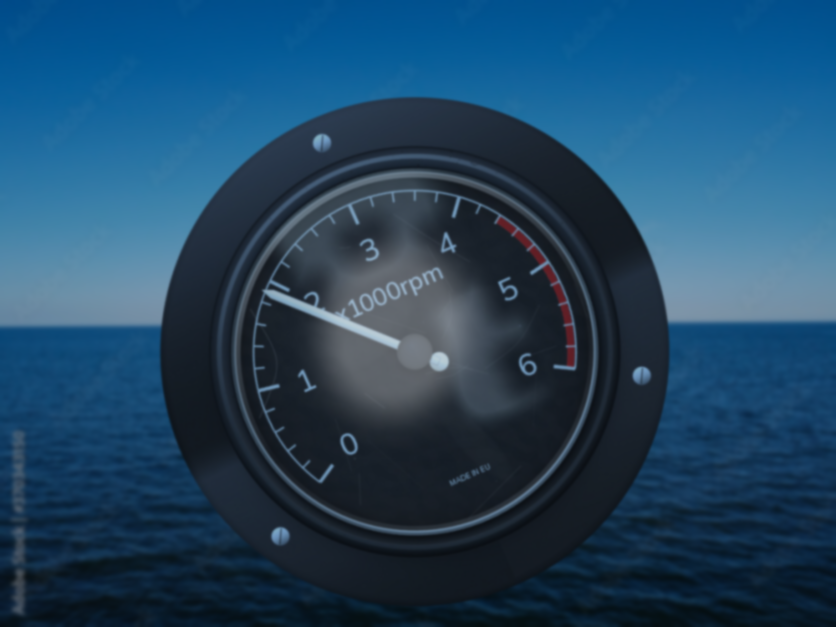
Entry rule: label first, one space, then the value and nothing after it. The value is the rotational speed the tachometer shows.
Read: 1900 rpm
